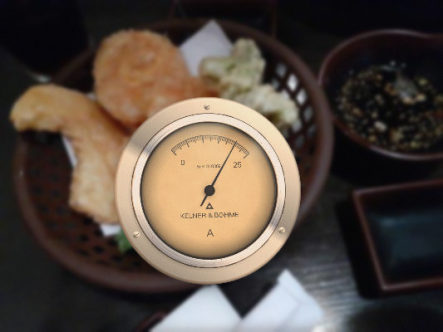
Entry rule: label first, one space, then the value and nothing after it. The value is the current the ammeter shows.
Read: 20 A
